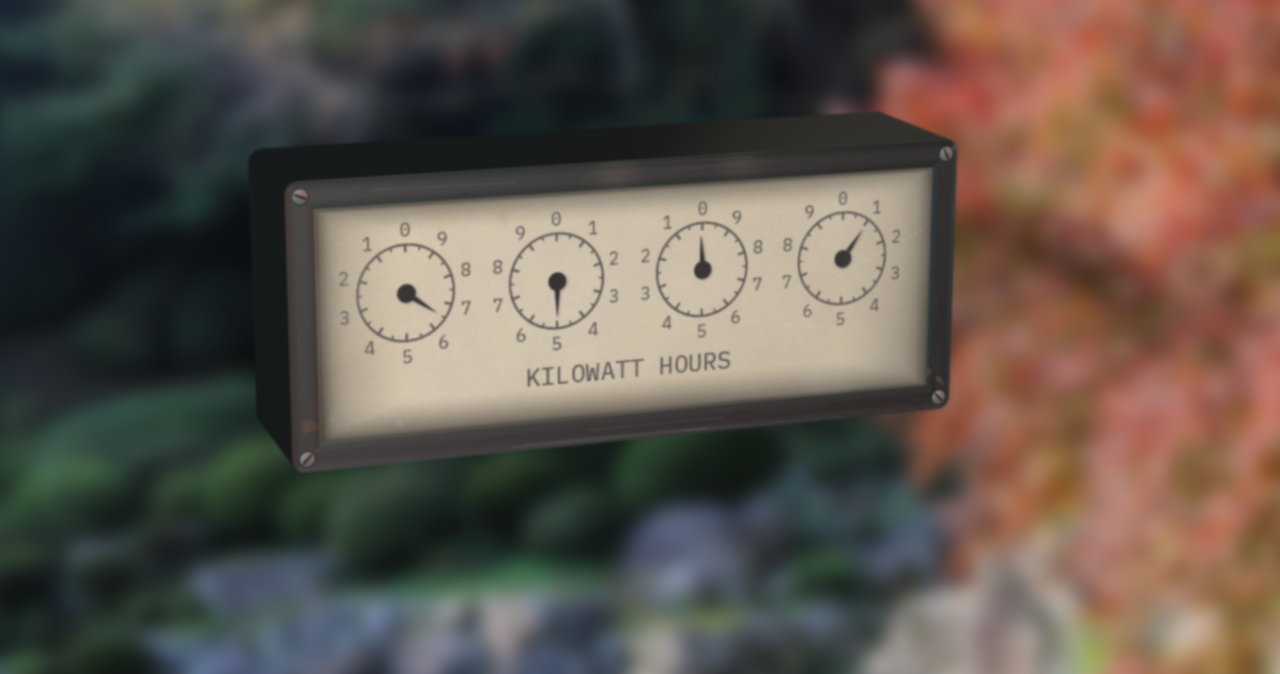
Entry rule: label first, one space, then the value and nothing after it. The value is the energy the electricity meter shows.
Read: 6501 kWh
